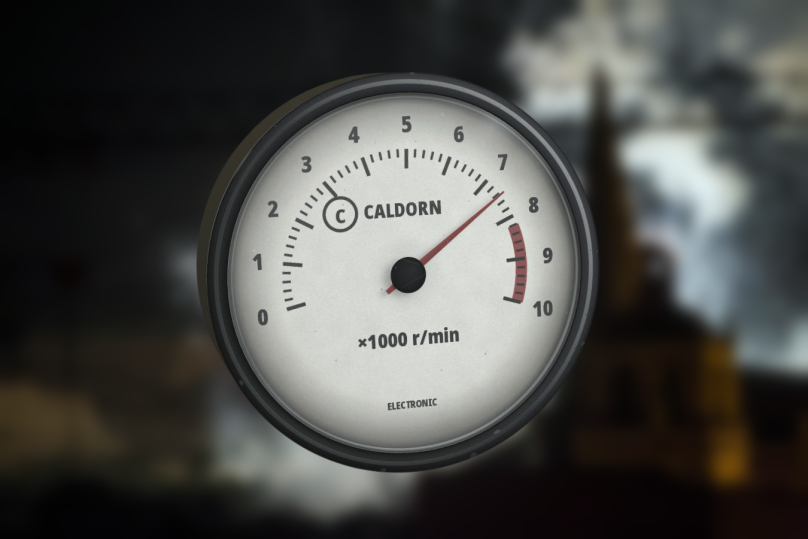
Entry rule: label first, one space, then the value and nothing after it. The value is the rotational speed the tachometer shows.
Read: 7400 rpm
